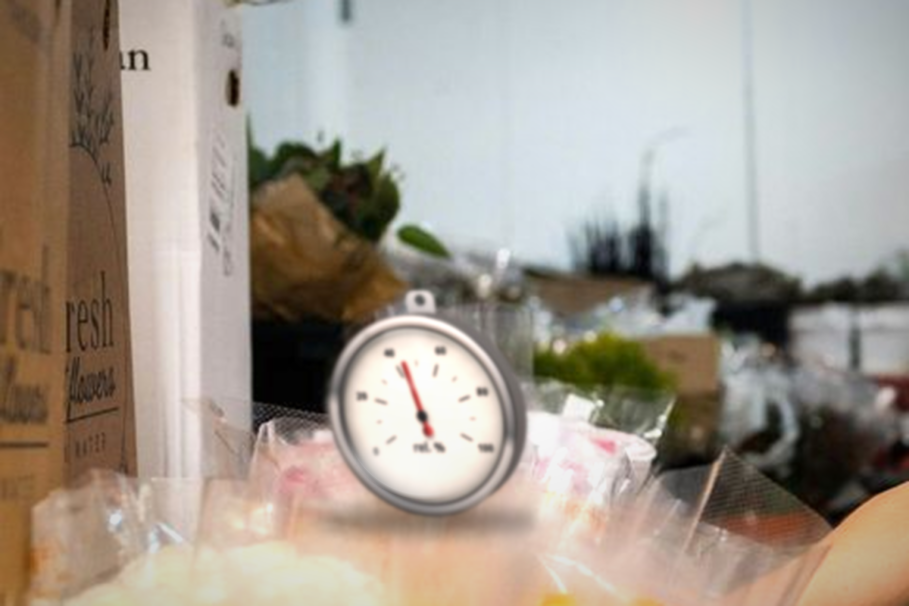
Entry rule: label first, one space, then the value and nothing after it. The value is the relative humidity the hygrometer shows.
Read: 45 %
